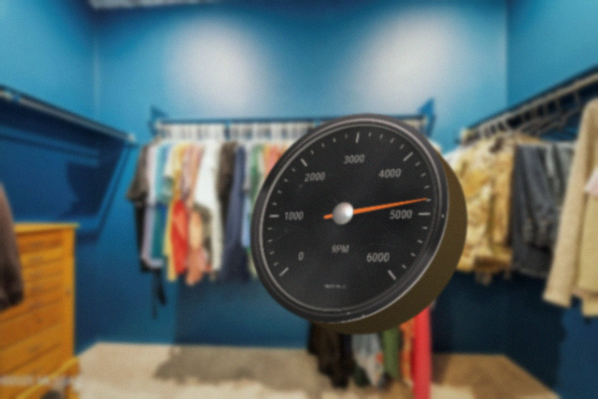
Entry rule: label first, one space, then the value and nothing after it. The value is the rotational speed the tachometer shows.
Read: 4800 rpm
